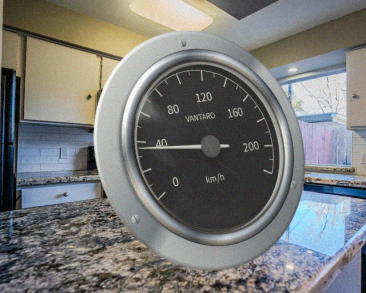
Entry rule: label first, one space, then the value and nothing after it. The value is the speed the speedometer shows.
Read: 35 km/h
